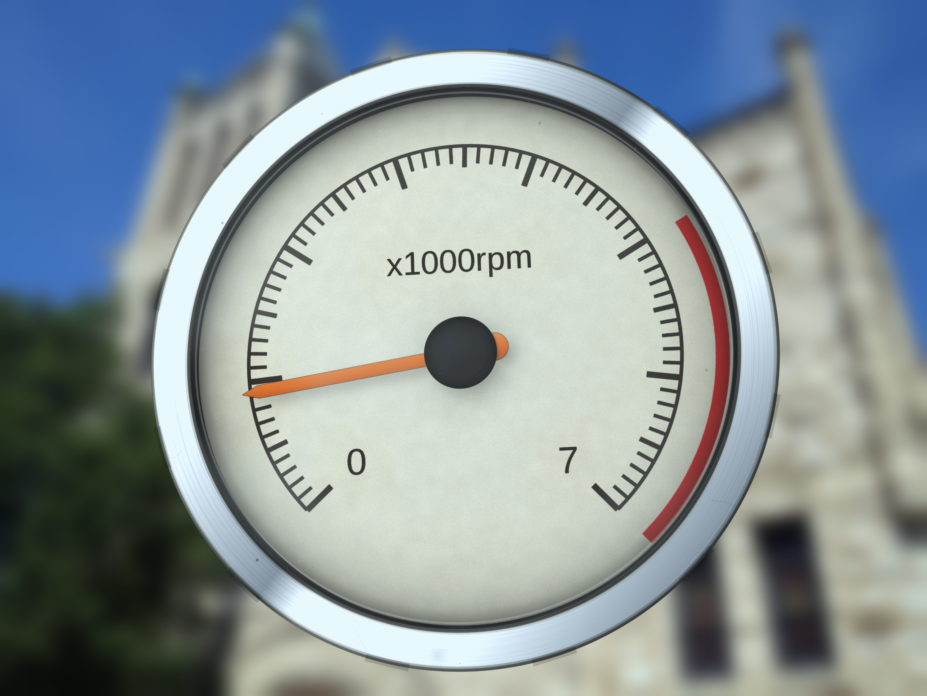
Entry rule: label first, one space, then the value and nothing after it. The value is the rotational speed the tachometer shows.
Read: 900 rpm
